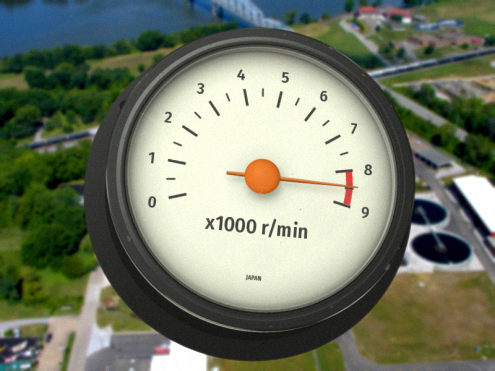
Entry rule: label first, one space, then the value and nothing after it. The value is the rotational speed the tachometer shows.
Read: 8500 rpm
